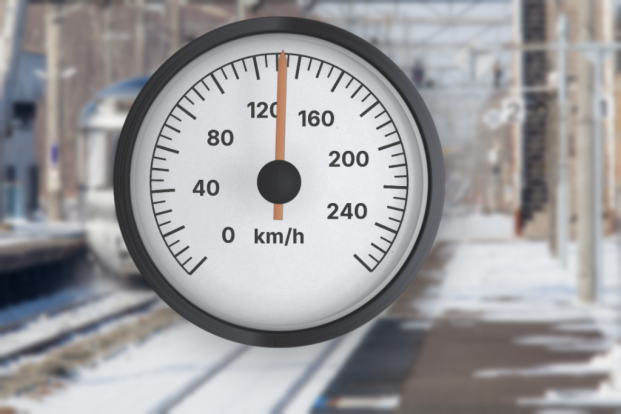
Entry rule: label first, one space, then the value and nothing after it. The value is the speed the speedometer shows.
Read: 132.5 km/h
